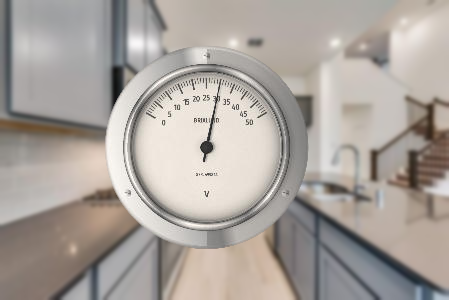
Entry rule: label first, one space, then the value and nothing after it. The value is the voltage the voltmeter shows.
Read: 30 V
